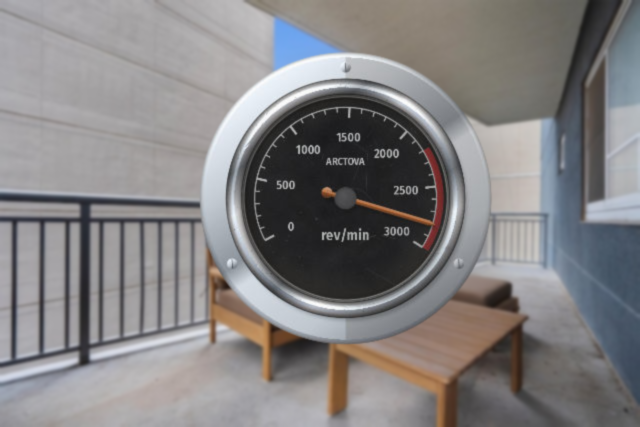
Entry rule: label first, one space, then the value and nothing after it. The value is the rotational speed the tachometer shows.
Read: 2800 rpm
